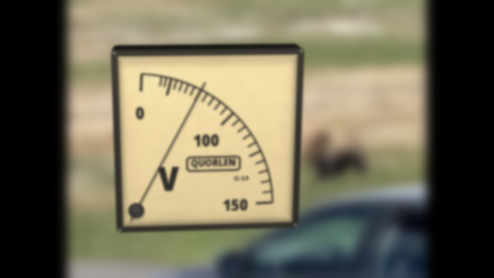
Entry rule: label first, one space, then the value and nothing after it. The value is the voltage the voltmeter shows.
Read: 75 V
